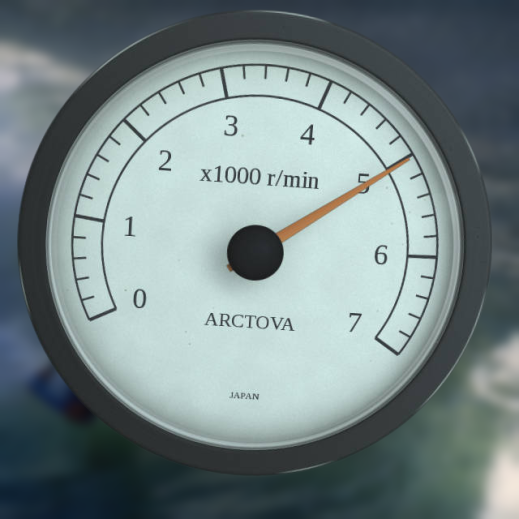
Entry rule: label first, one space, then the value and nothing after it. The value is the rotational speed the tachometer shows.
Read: 5000 rpm
